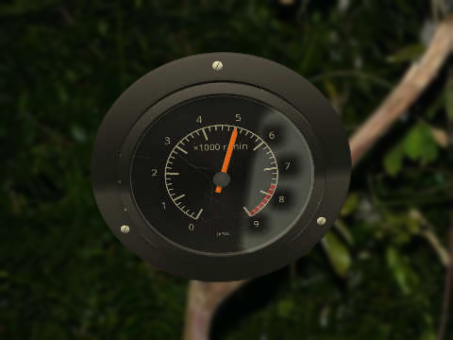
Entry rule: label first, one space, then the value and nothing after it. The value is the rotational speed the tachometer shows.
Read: 5000 rpm
